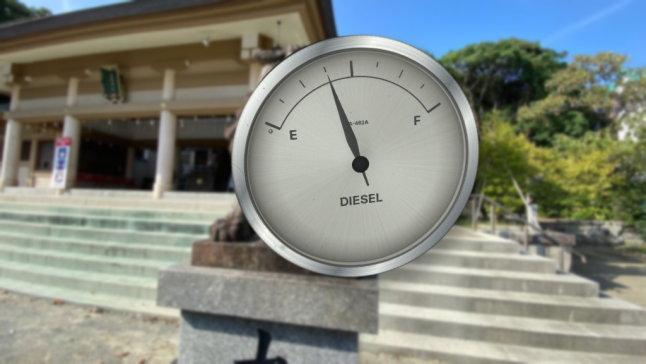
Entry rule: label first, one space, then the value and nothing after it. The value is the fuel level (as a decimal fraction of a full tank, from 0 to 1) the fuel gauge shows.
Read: 0.375
